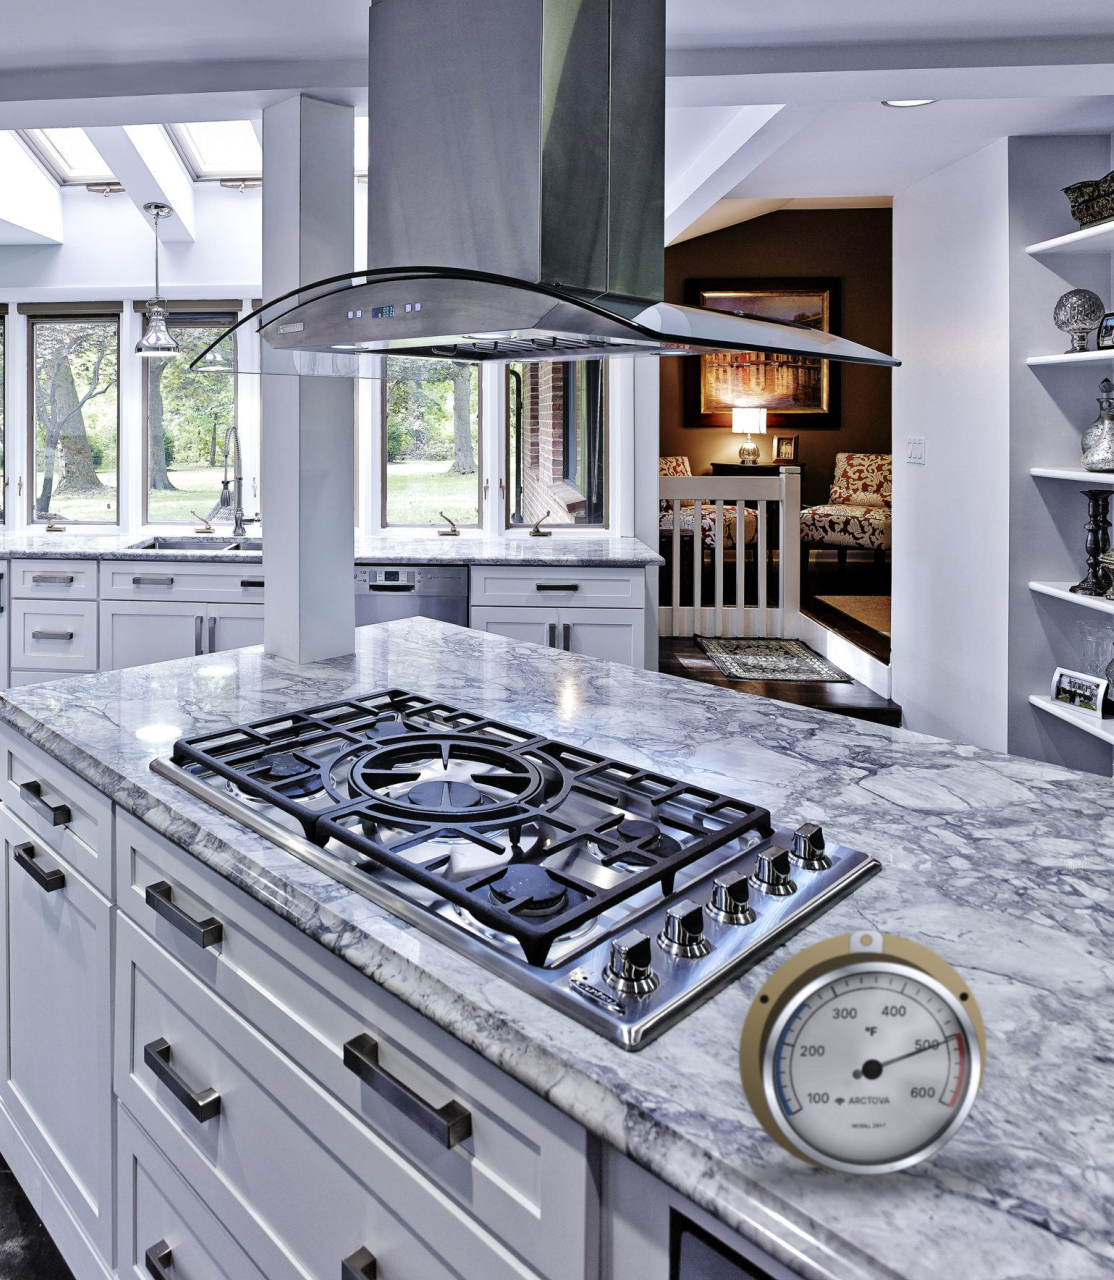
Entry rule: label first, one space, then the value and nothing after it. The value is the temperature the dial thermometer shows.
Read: 500 °F
